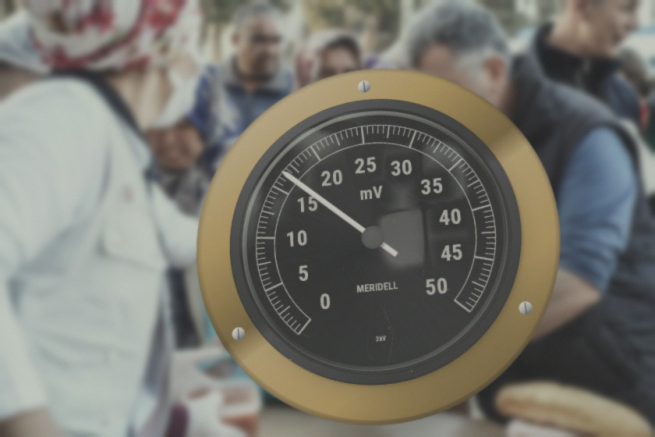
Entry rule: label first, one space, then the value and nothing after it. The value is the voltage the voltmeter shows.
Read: 16.5 mV
